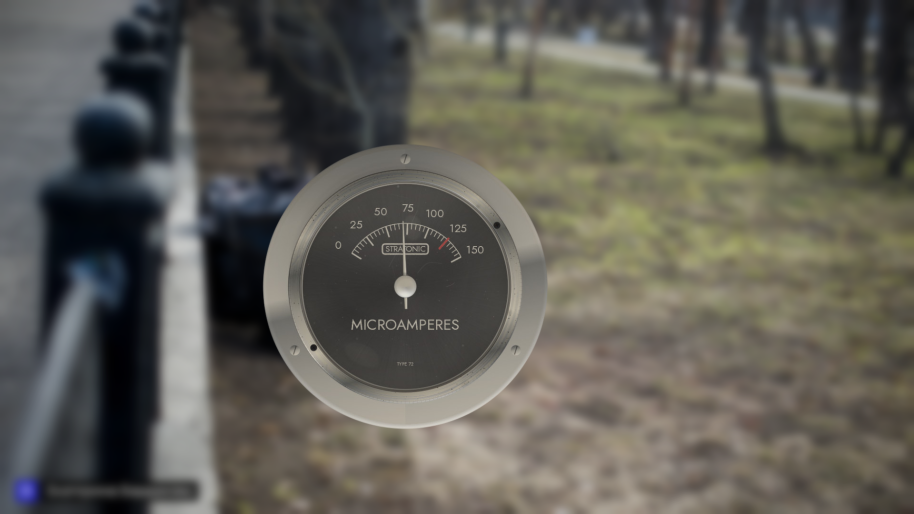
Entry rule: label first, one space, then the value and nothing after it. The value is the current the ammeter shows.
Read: 70 µA
